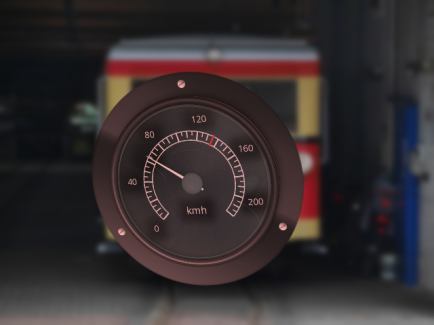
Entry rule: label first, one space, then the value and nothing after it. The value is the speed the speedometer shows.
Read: 65 km/h
